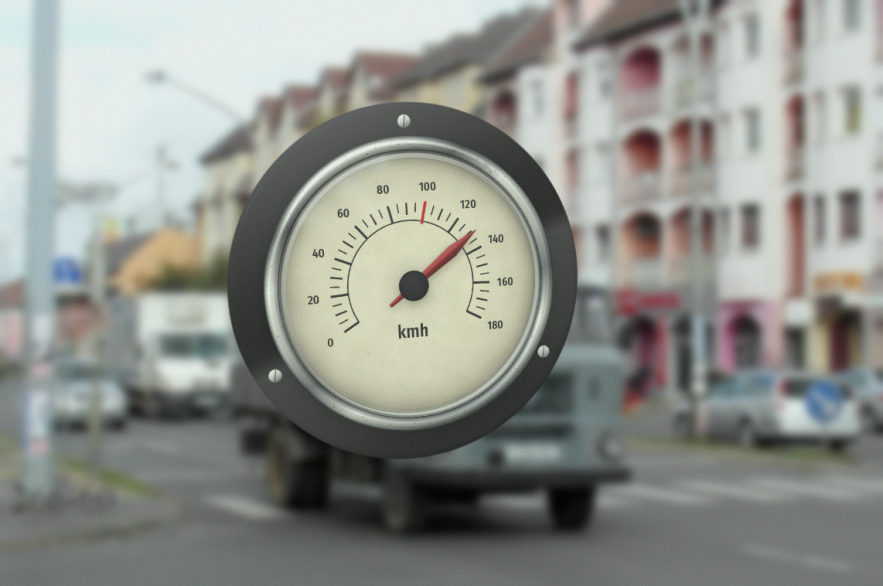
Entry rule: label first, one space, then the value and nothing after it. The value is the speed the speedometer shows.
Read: 130 km/h
